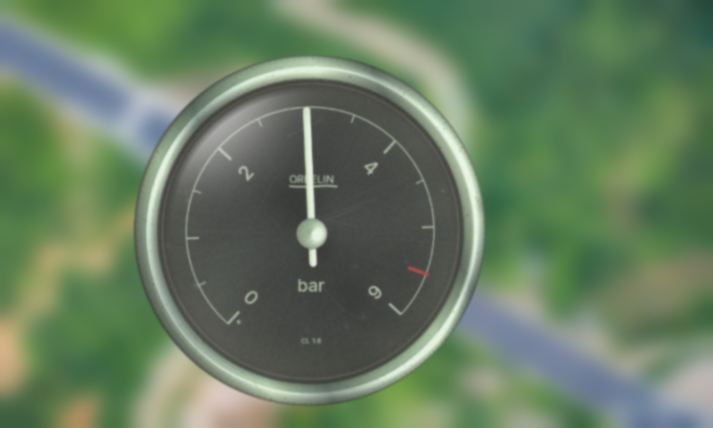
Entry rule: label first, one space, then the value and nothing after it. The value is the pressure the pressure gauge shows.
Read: 3 bar
